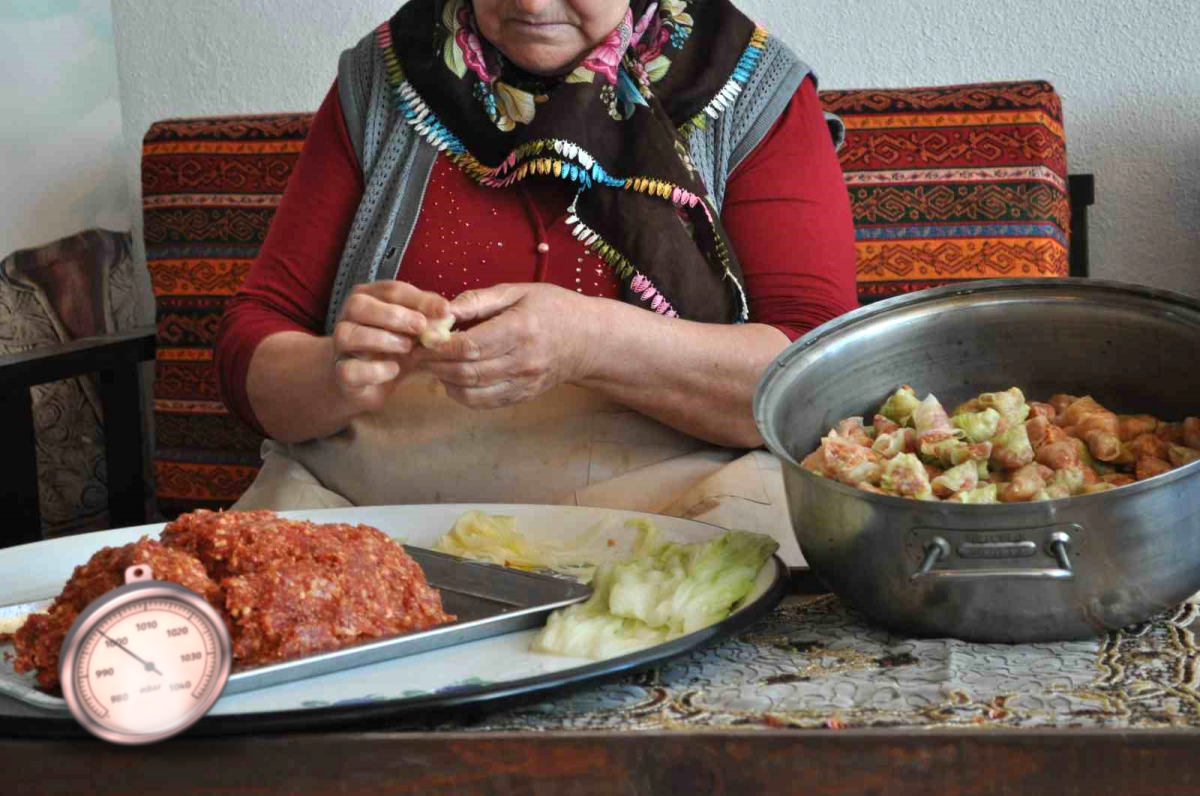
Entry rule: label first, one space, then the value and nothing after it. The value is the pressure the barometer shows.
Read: 1000 mbar
